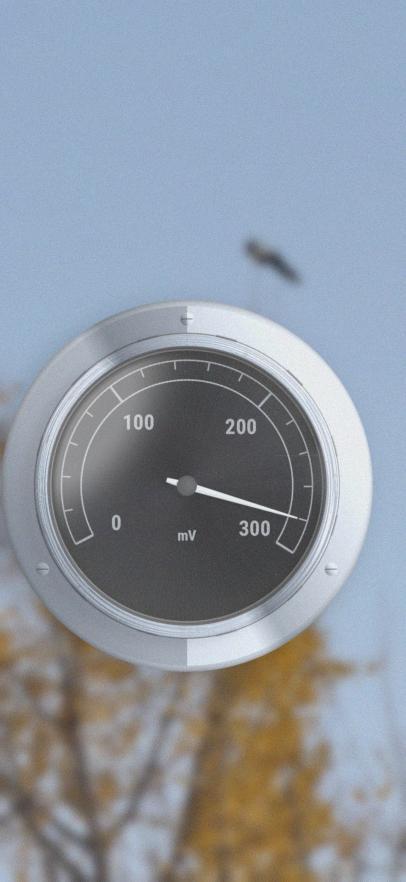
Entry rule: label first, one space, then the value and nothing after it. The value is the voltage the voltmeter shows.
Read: 280 mV
